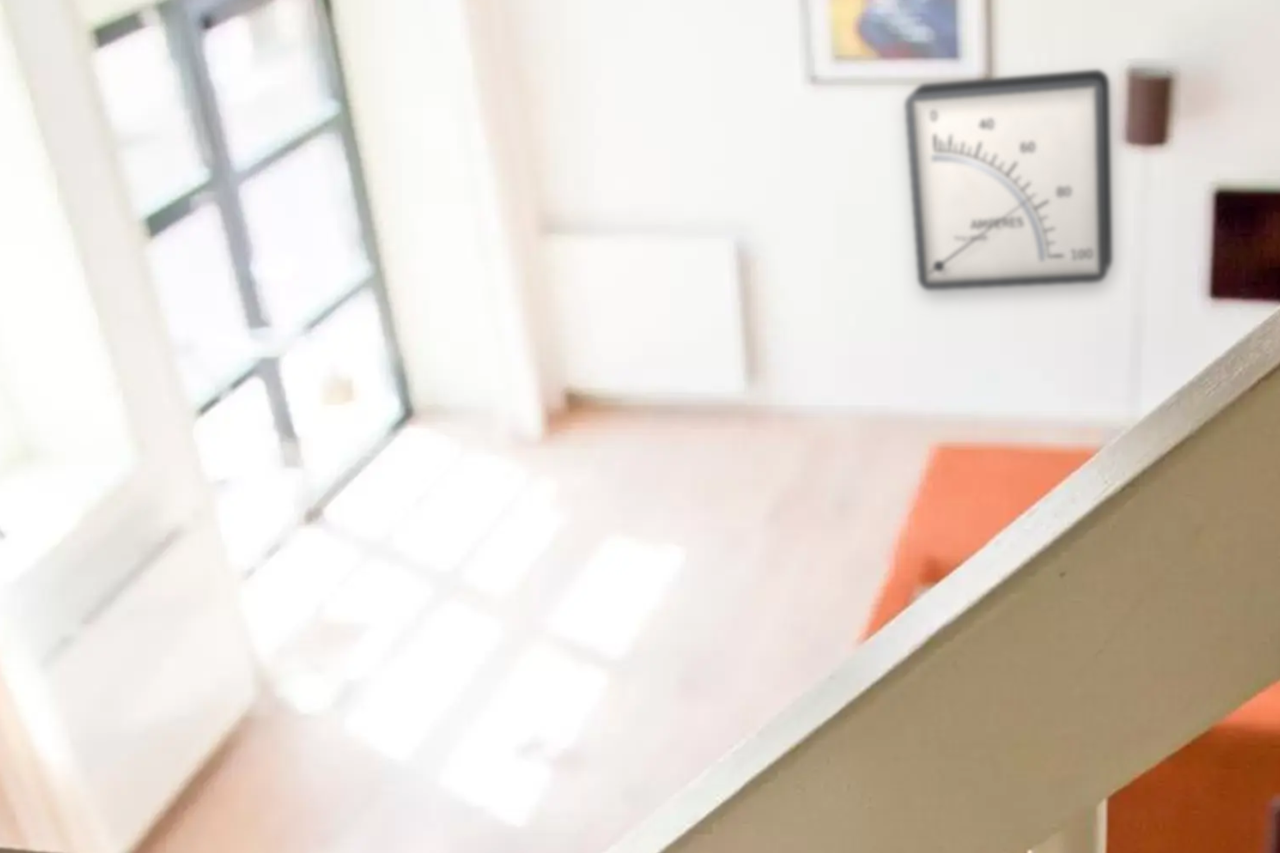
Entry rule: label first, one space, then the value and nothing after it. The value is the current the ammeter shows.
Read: 75 A
